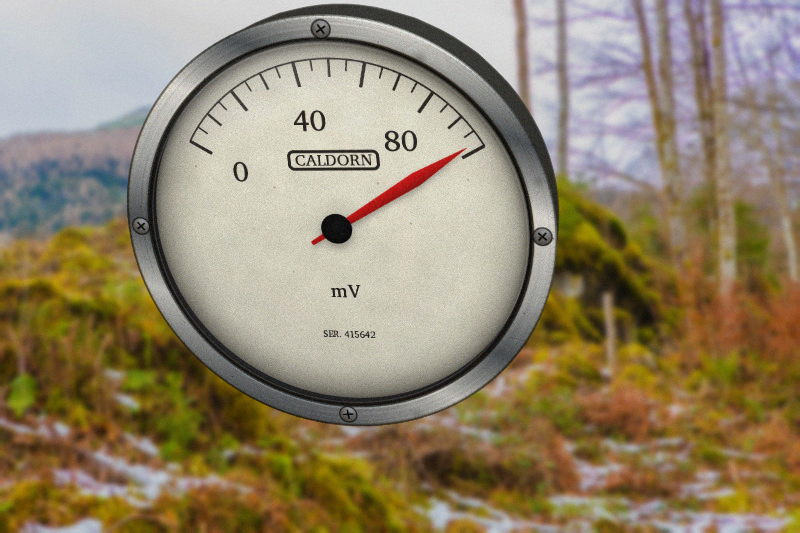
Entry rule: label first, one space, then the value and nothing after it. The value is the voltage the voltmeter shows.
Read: 97.5 mV
